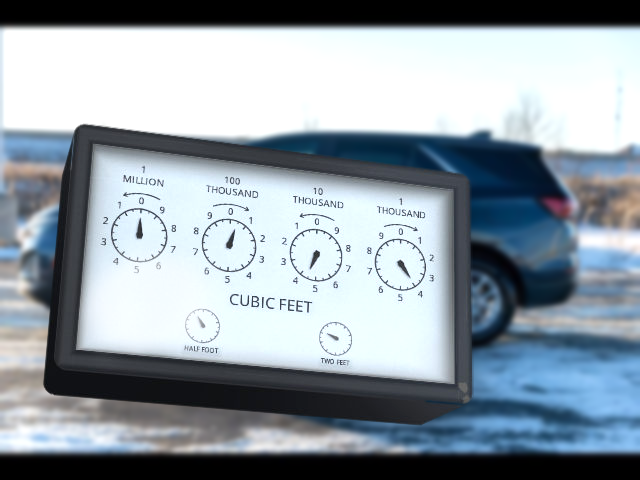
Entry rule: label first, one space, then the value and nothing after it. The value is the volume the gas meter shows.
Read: 4400 ft³
